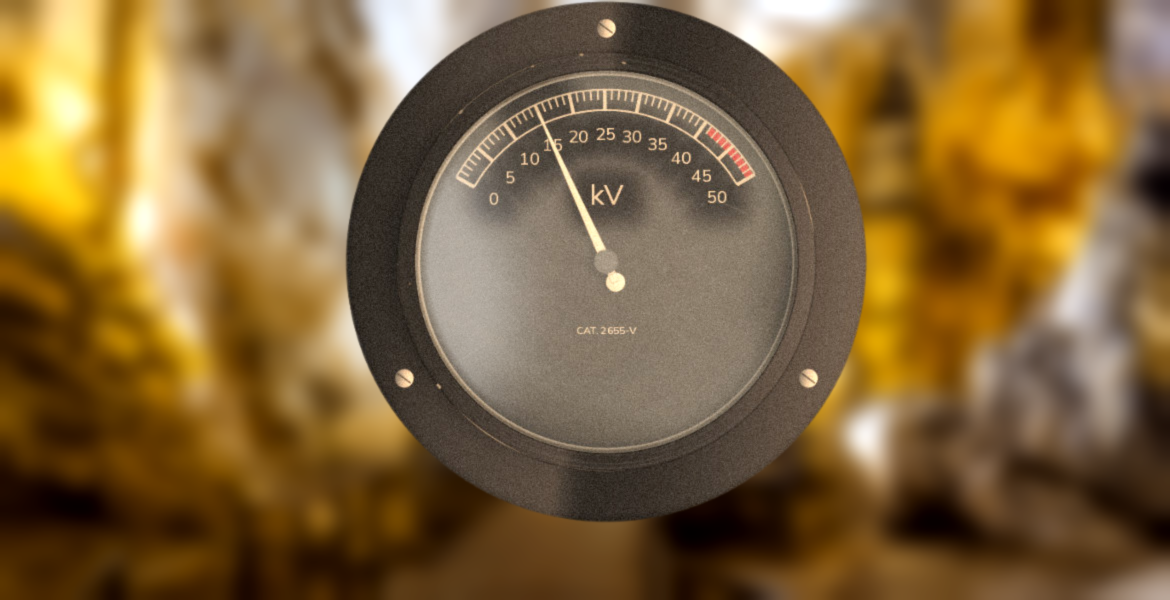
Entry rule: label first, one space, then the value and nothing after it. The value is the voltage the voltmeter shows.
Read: 15 kV
